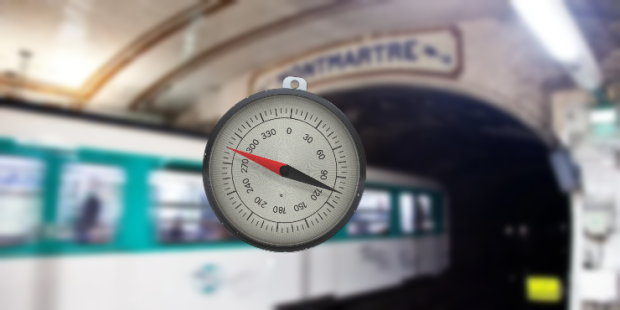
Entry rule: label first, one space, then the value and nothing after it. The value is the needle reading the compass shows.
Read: 285 °
